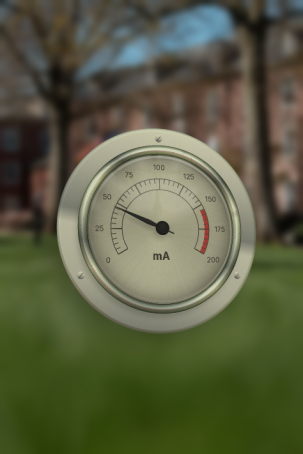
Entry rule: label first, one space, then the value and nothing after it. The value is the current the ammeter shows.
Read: 45 mA
